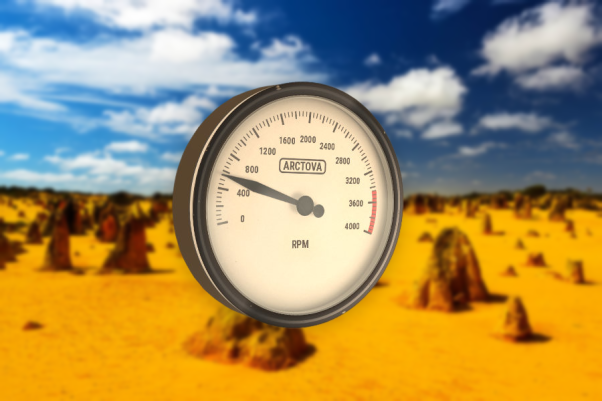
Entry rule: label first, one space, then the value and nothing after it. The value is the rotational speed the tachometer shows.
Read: 550 rpm
